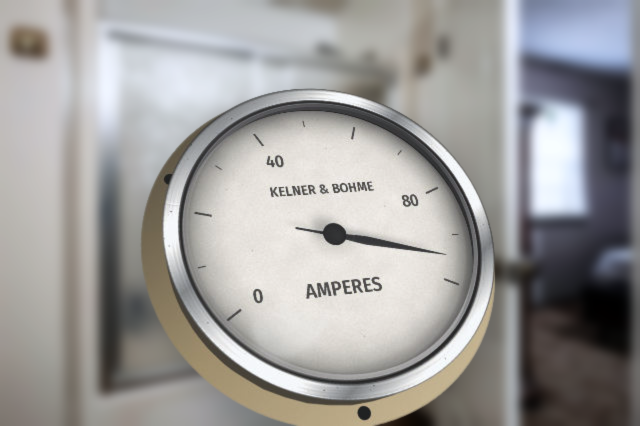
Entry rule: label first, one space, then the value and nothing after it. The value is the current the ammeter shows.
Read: 95 A
